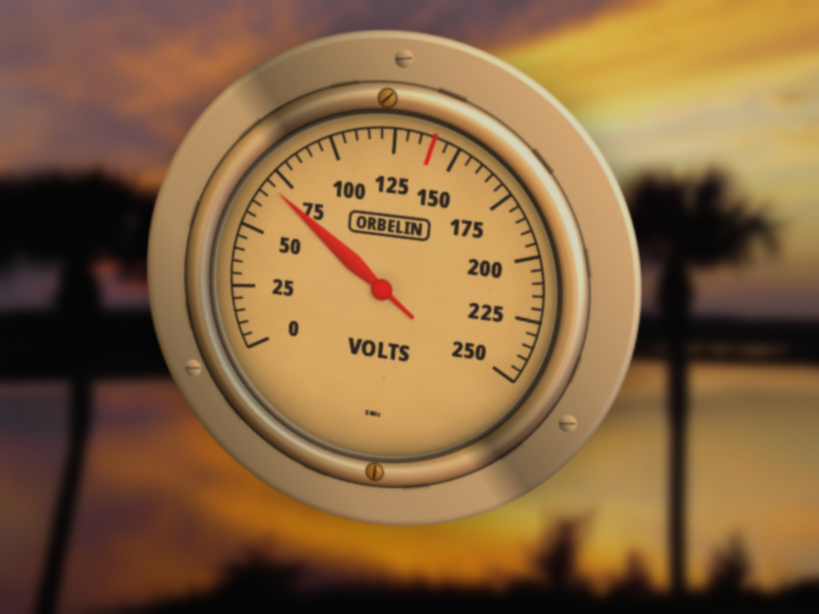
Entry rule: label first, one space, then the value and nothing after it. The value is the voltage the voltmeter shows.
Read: 70 V
